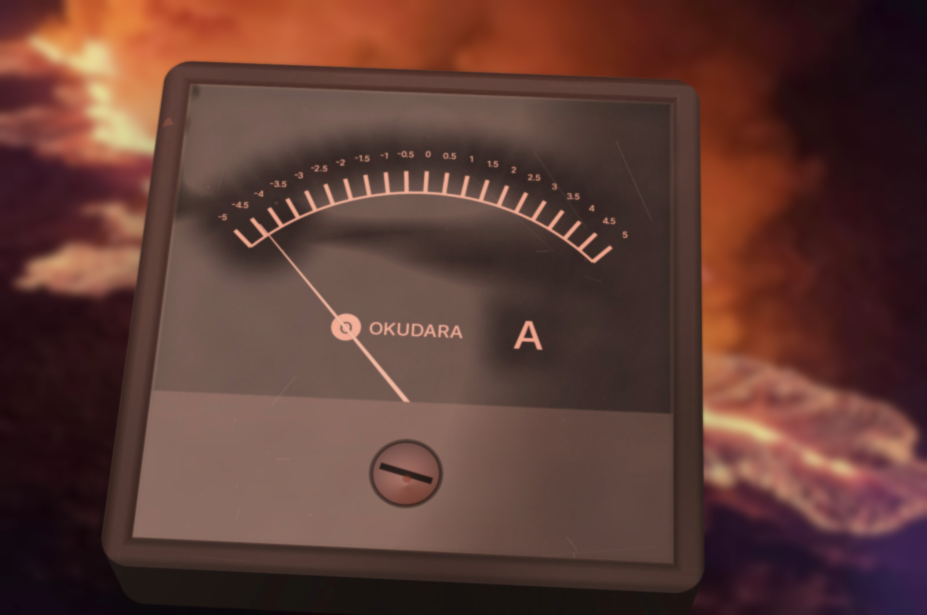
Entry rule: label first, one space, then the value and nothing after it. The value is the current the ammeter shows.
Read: -4.5 A
